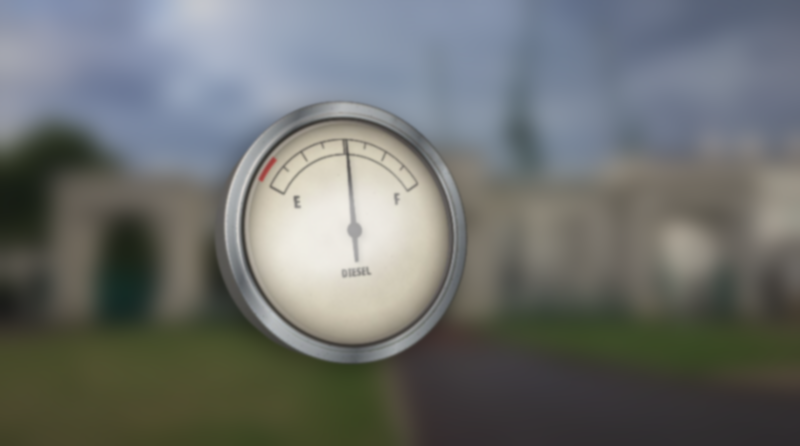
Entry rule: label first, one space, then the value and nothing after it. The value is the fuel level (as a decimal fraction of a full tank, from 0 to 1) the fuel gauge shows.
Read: 0.5
